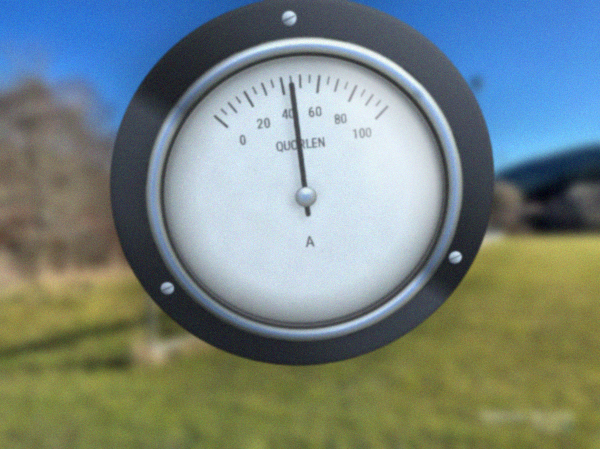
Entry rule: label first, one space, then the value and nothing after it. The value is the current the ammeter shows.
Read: 45 A
